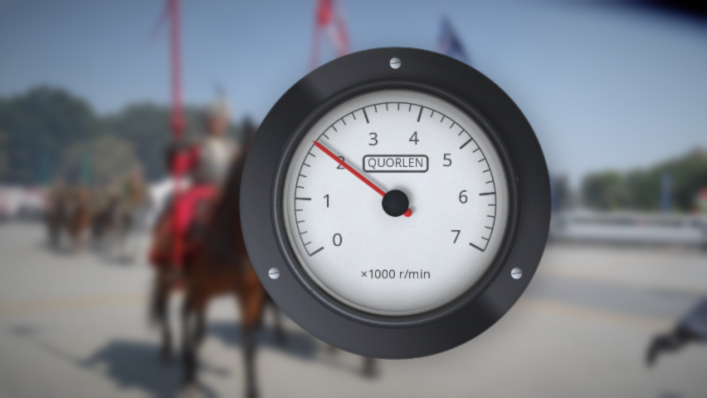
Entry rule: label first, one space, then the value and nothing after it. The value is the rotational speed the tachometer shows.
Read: 2000 rpm
